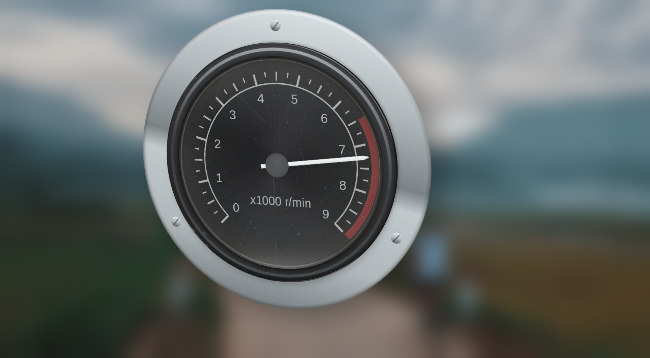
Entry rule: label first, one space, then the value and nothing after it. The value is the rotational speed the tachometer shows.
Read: 7250 rpm
